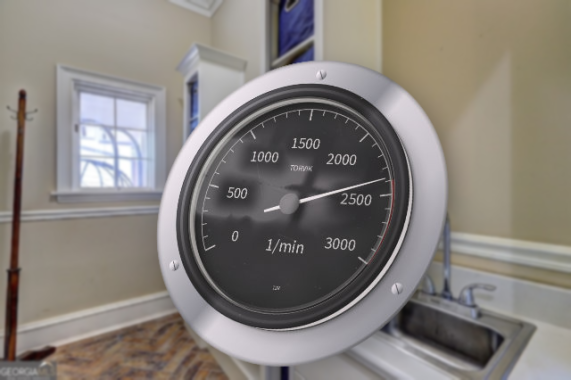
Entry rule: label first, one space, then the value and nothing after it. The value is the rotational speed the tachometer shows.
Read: 2400 rpm
